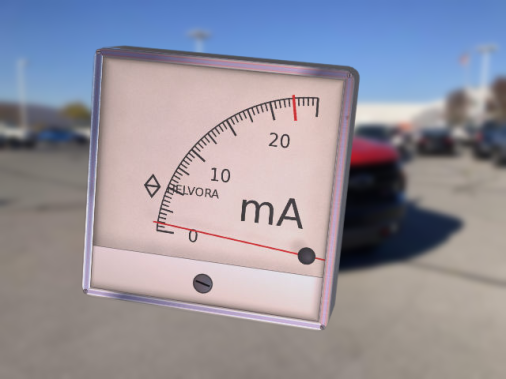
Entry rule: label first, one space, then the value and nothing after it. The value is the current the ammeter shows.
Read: 1 mA
